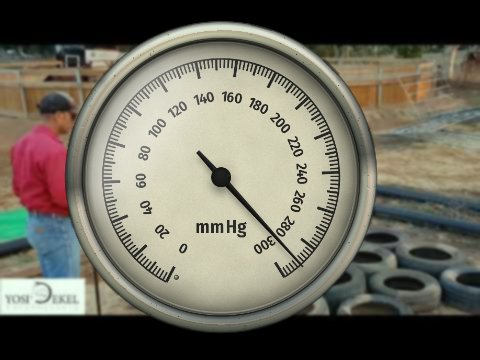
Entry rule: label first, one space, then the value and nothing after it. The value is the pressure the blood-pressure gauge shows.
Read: 290 mmHg
